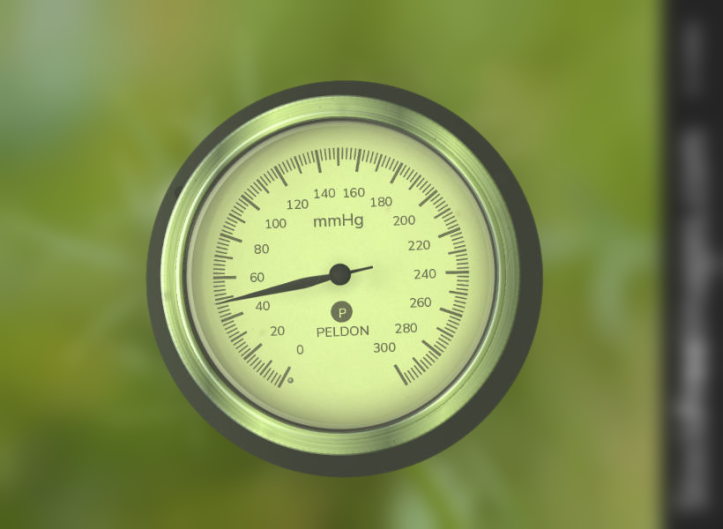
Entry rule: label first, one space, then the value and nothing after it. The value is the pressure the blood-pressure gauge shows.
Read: 48 mmHg
